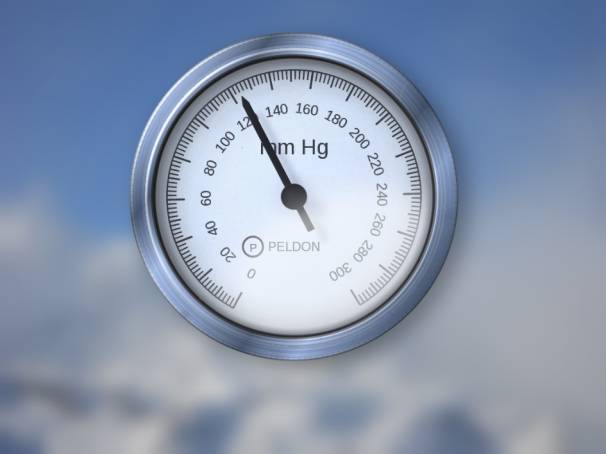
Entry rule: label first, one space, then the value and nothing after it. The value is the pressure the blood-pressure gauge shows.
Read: 124 mmHg
